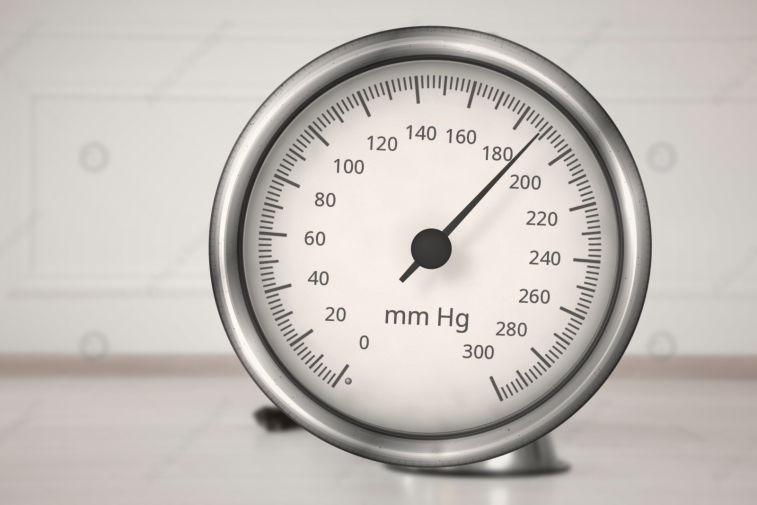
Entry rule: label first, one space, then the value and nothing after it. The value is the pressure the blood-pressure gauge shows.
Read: 188 mmHg
